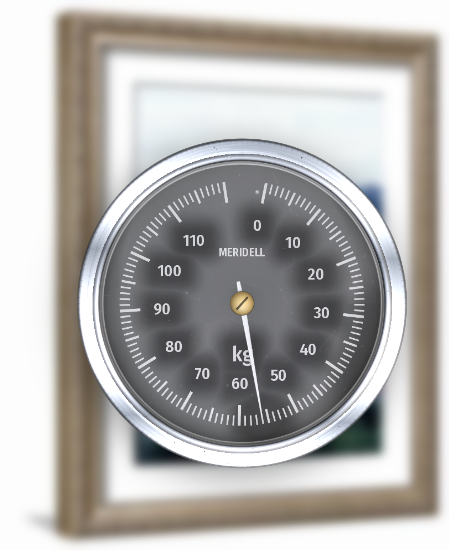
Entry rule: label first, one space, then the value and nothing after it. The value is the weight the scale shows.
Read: 56 kg
